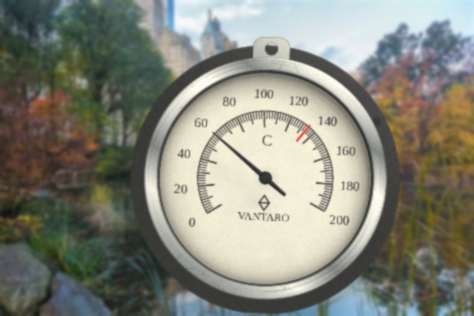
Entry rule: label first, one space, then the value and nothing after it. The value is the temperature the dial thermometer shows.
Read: 60 °C
